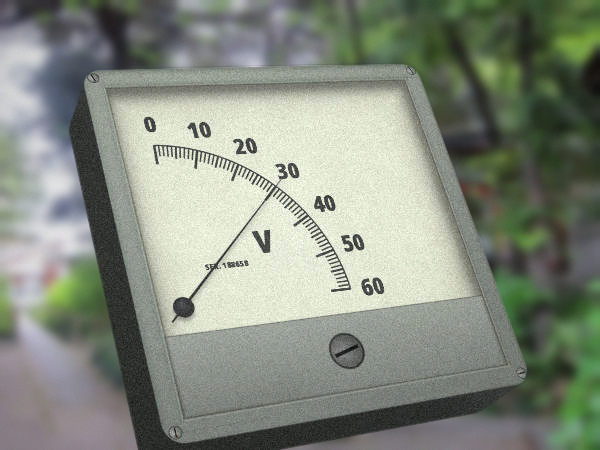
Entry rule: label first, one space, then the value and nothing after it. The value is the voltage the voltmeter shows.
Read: 30 V
